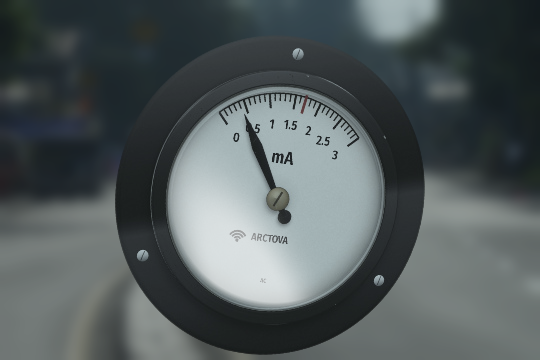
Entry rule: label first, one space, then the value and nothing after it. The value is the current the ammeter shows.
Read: 0.4 mA
